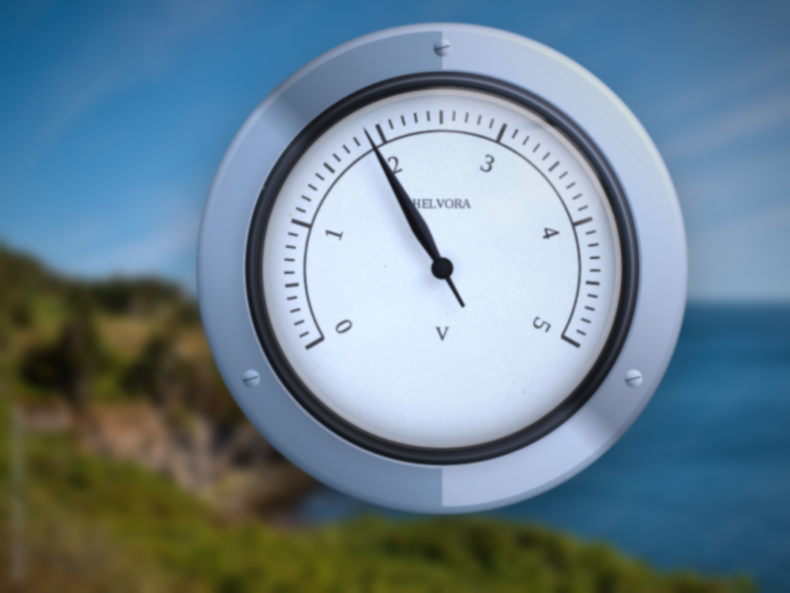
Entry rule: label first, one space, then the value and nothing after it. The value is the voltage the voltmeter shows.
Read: 1.9 V
